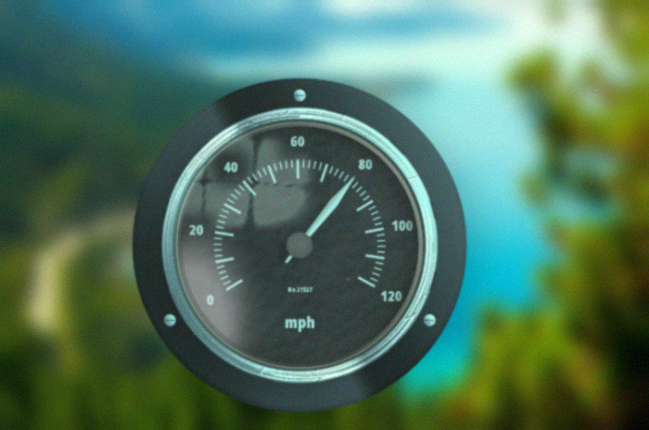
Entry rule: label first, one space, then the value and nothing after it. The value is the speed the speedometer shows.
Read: 80 mph
